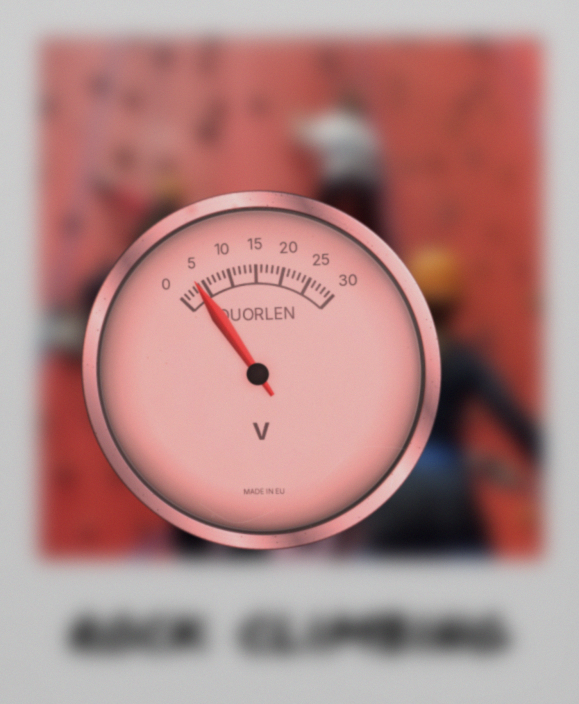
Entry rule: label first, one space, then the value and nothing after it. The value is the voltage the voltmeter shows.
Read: 4 V
